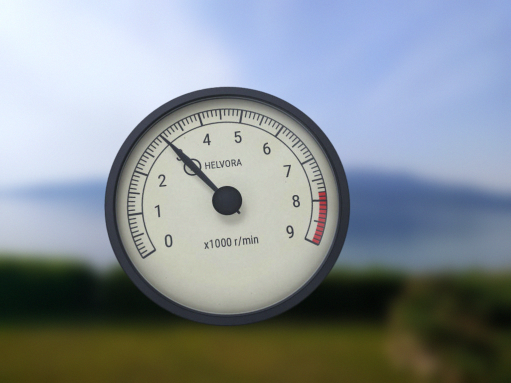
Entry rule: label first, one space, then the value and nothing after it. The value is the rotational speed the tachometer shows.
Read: 3000 rpm
